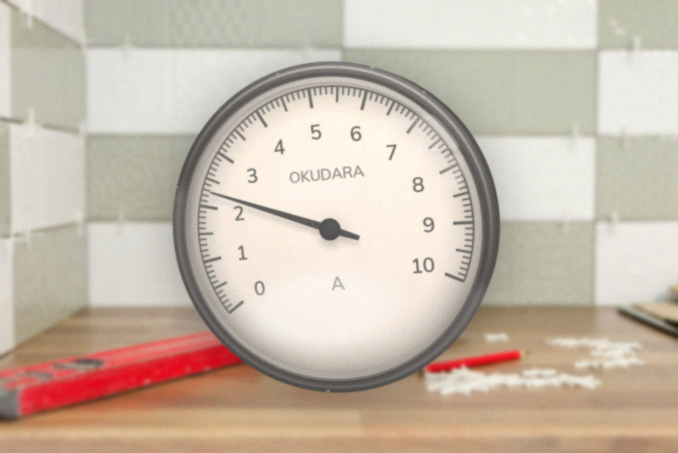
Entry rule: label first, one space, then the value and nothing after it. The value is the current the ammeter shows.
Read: 2.3 A
